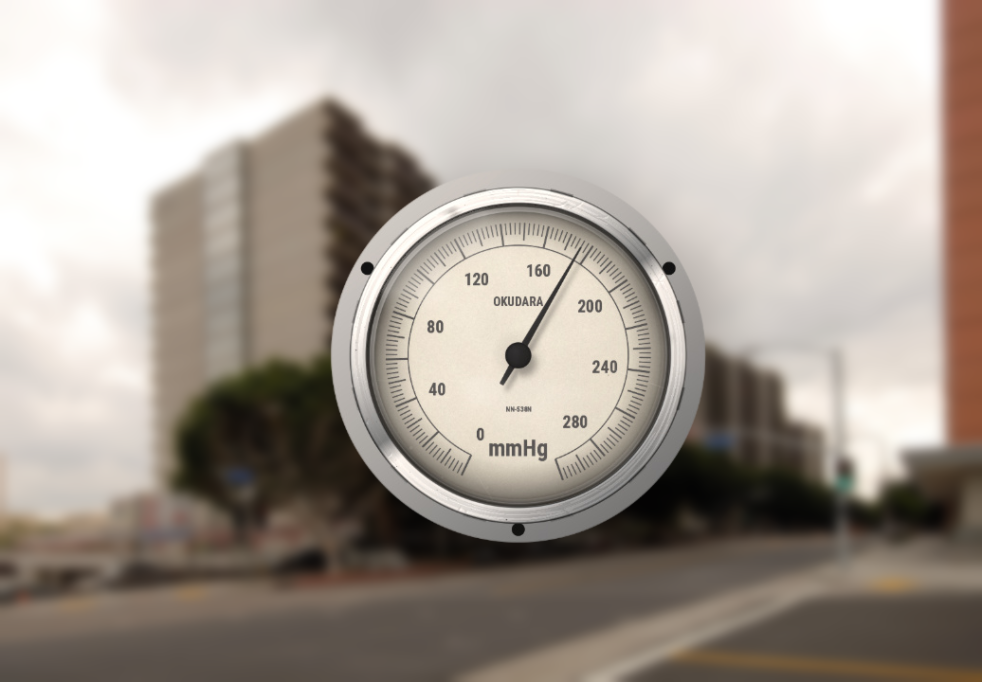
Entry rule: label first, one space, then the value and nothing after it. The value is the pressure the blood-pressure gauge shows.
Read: 176 mmHg
